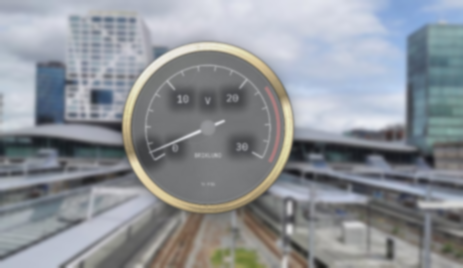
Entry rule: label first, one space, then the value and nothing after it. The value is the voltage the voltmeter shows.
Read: 1 V
